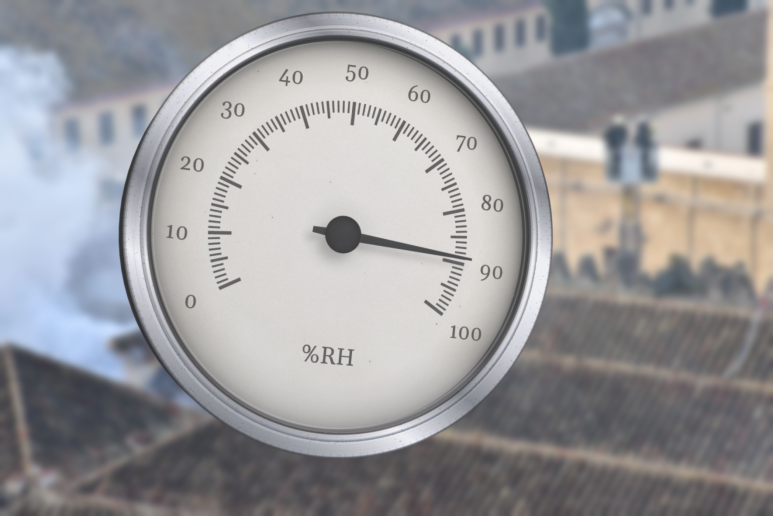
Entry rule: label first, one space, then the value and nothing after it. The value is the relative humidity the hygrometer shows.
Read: 89 %
